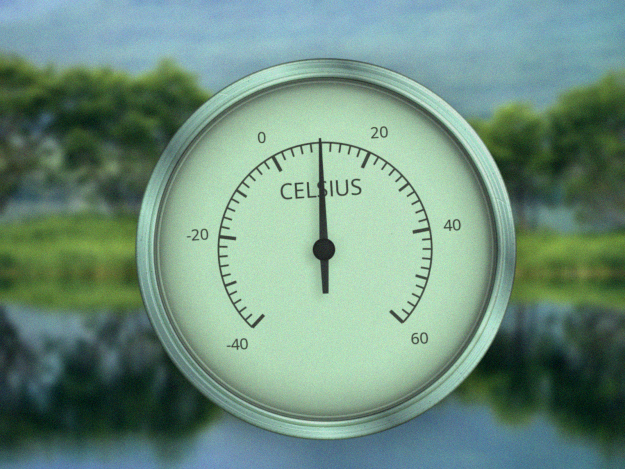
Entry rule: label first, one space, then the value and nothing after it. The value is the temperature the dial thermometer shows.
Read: 10 °C
